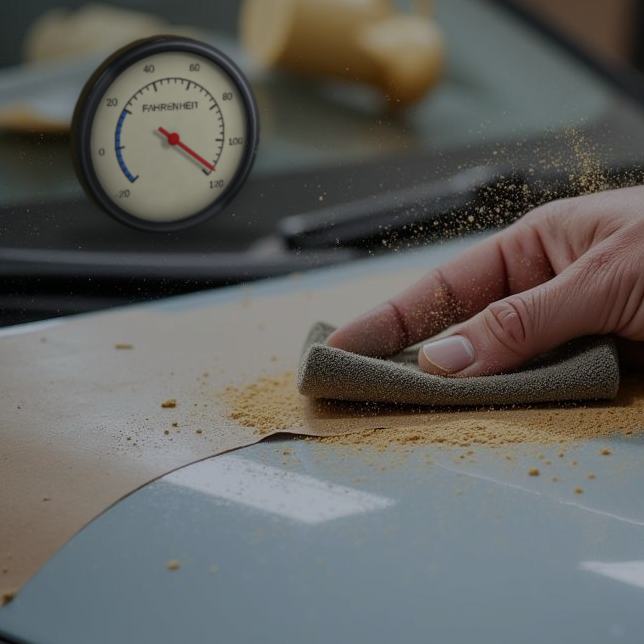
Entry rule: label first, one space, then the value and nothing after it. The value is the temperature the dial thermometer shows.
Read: 116 °F
